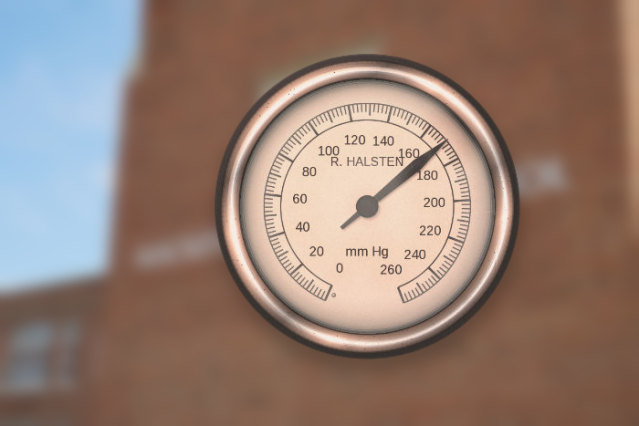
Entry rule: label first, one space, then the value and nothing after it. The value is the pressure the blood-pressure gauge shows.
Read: 170 mmHg
